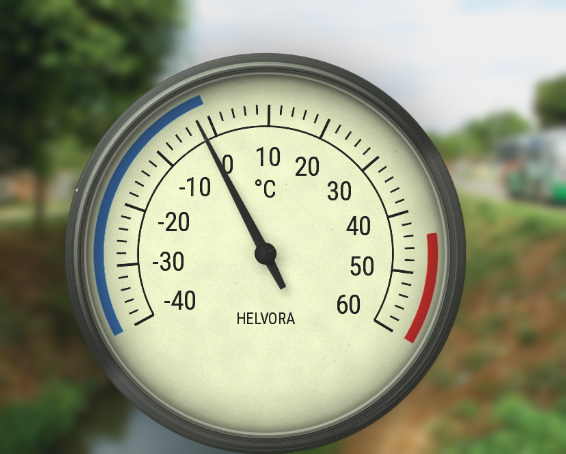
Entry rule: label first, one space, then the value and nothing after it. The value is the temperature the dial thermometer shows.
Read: -2 °C
